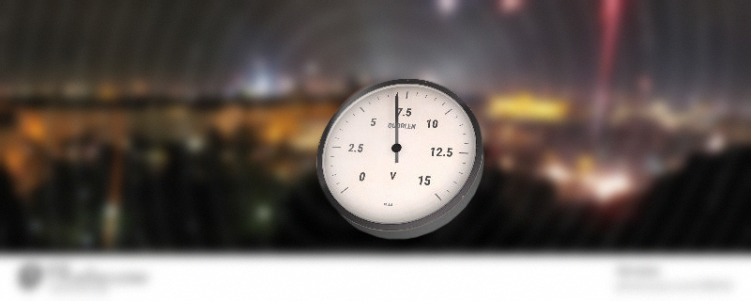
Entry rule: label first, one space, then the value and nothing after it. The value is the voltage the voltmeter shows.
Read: 7 V
